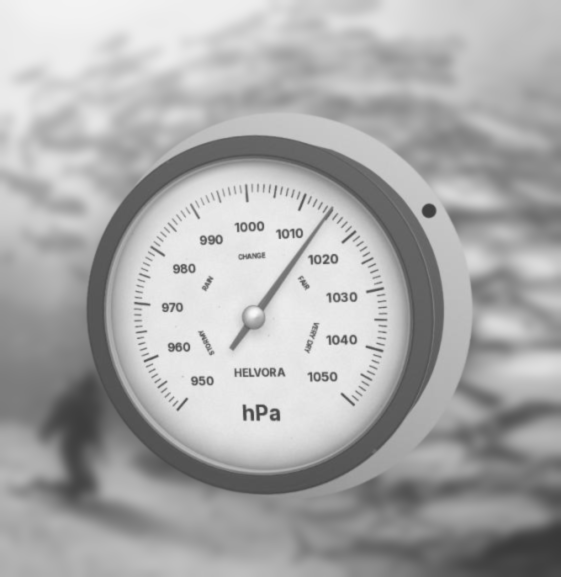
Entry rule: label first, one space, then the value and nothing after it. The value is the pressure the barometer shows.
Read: 1015 hPa
